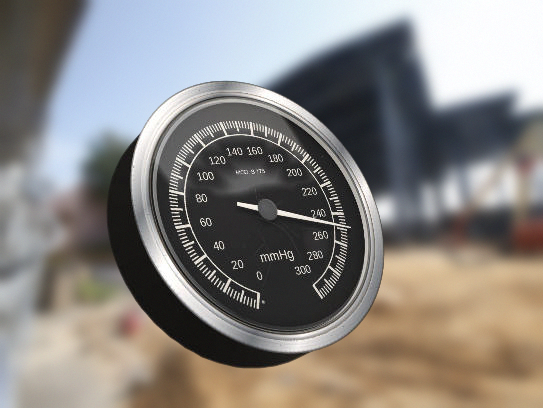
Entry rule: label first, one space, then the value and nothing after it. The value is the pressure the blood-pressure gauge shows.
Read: 250 mmHg
